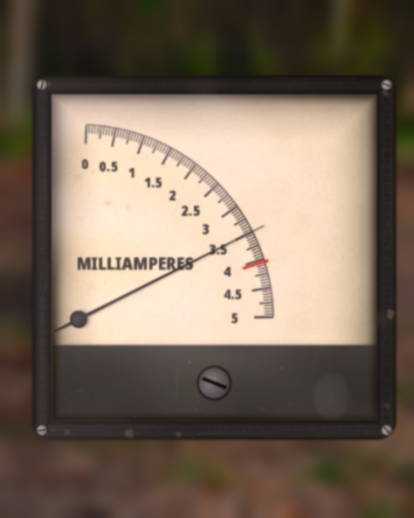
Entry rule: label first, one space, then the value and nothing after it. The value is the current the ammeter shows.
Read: 3.5 mA
